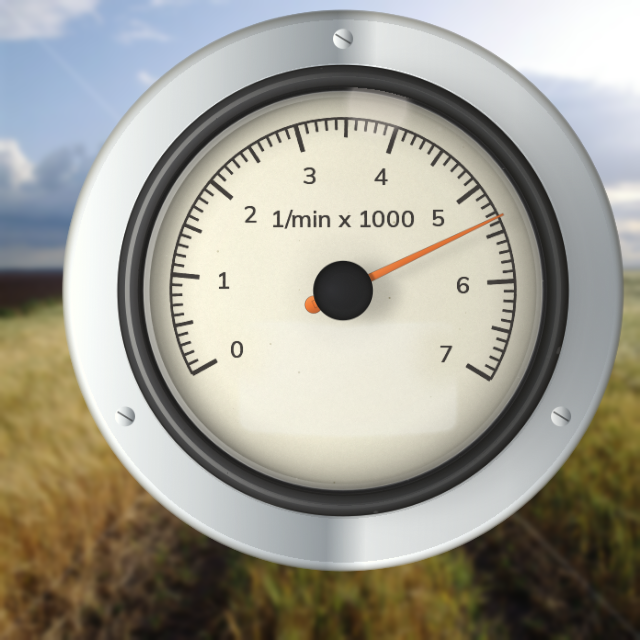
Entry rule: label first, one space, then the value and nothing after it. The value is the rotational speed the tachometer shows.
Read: 5350 rpm
